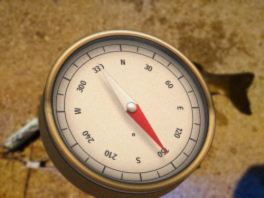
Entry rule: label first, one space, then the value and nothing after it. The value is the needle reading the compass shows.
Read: 150 °
